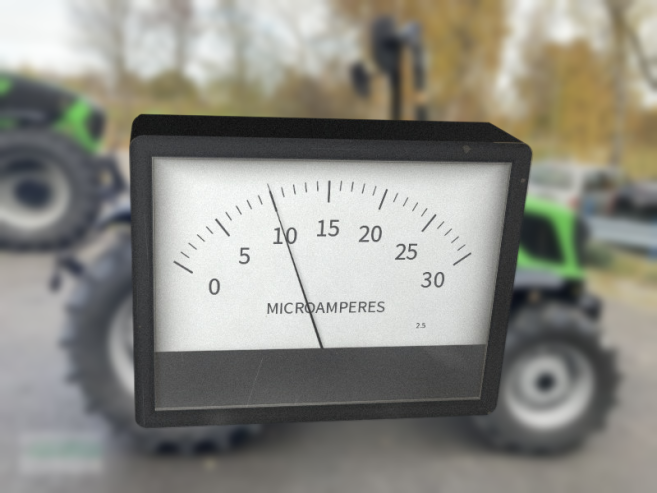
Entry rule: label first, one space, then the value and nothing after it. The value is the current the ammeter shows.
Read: 10 µA
